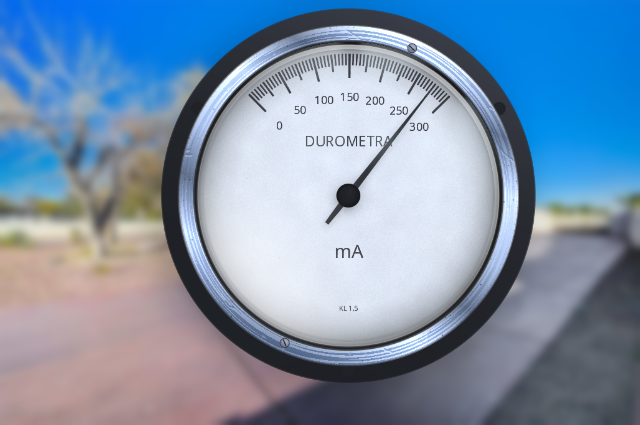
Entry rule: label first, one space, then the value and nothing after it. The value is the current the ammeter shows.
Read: 275 mA
